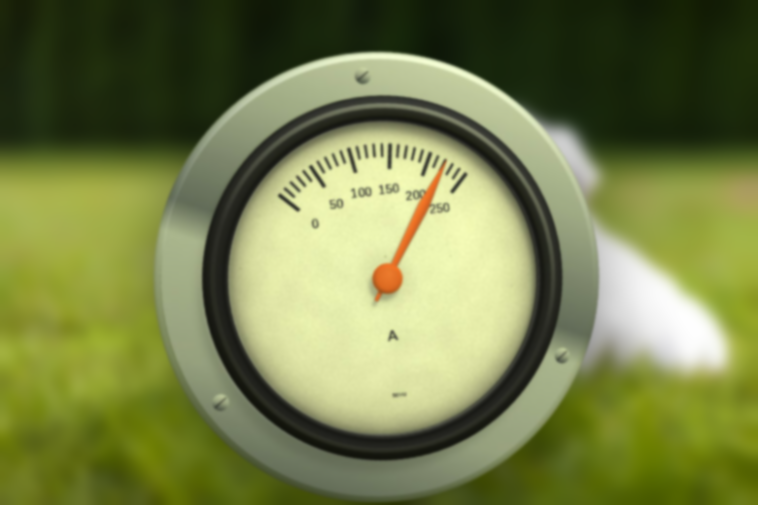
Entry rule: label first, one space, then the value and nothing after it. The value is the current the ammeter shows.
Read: 220 A
